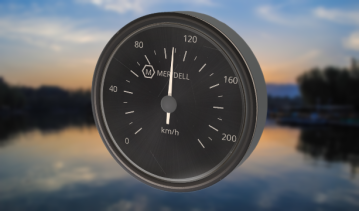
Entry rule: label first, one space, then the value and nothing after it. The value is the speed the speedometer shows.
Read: 110 km/h
